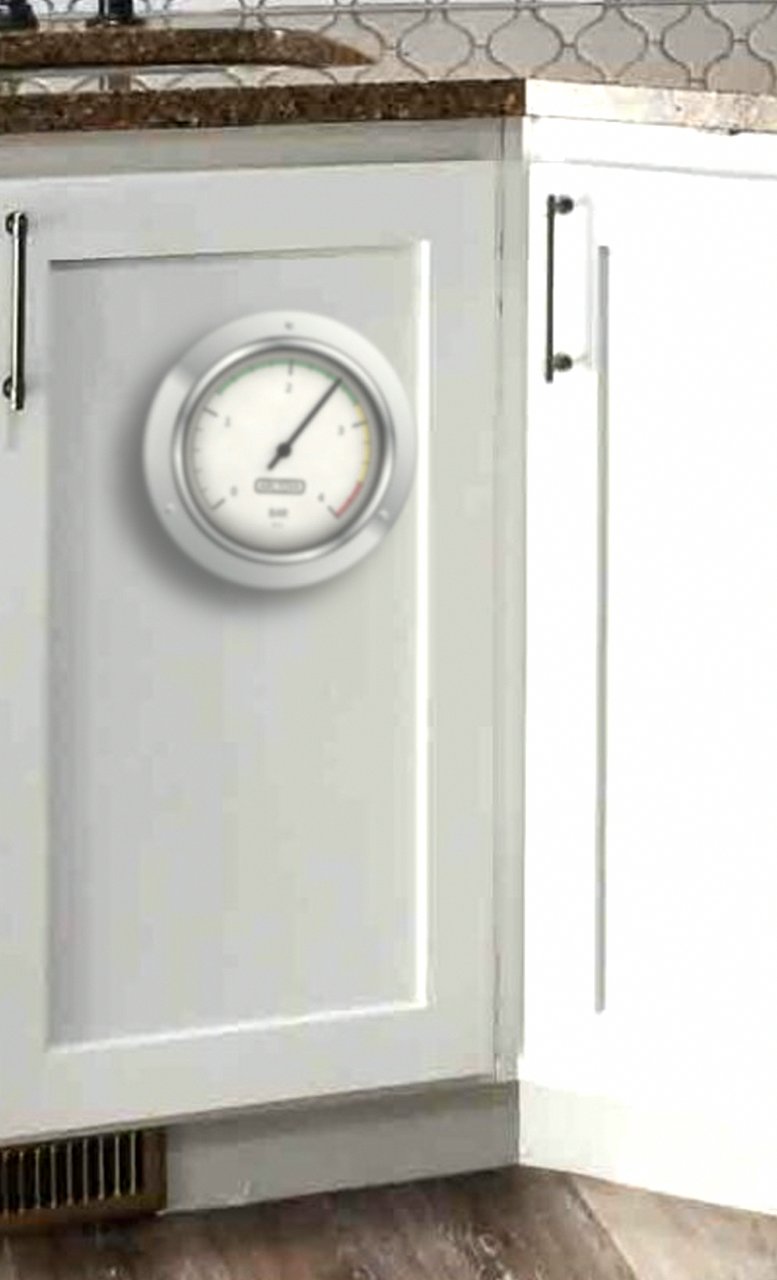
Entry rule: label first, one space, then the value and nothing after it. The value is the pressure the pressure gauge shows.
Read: 2.5 bar
